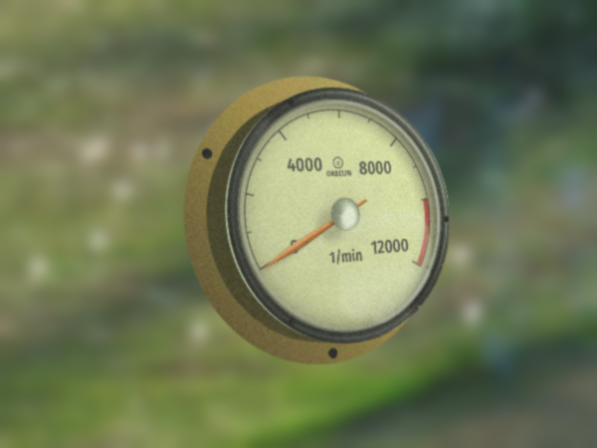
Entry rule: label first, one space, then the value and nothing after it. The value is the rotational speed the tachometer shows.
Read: 0 rpm
